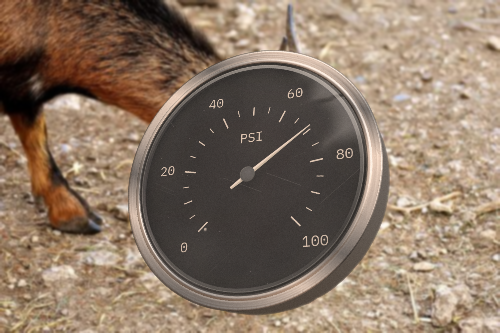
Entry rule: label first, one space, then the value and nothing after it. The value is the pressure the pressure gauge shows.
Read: 70 psi
